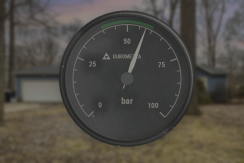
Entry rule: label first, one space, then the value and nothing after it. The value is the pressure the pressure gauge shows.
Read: 57.5 bar
